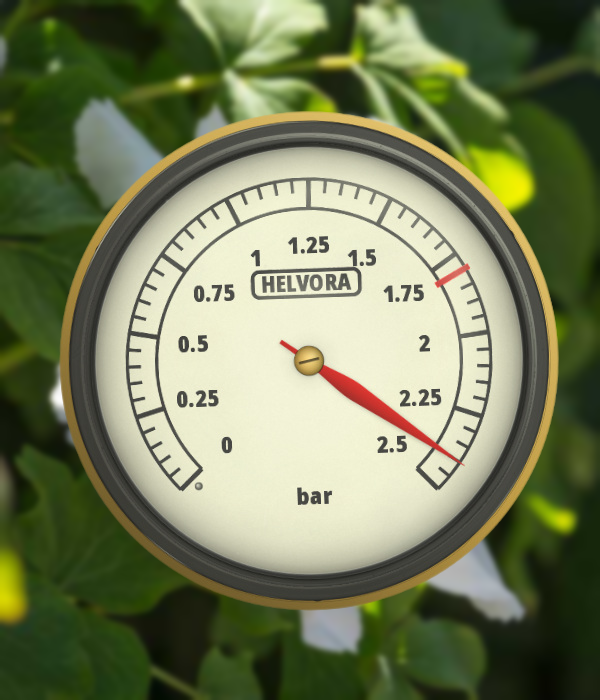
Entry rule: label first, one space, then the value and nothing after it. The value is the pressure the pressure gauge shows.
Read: 2.4 bar
